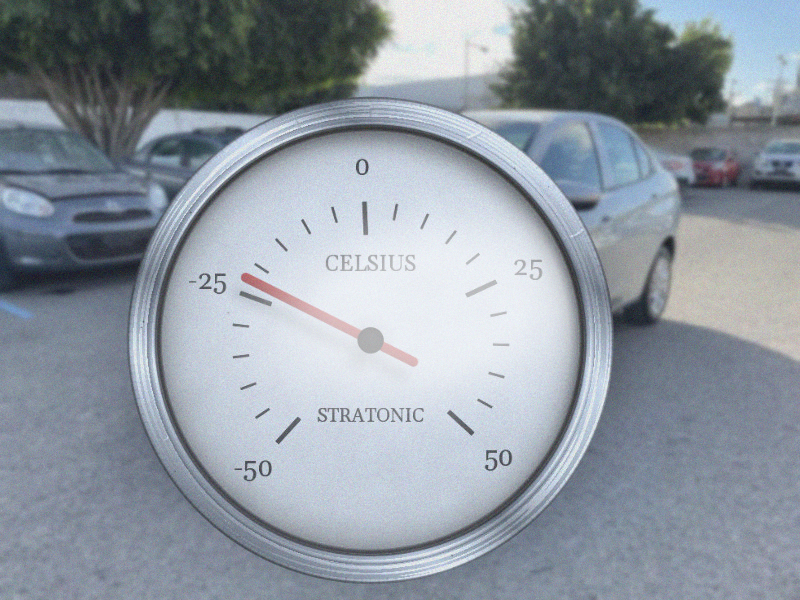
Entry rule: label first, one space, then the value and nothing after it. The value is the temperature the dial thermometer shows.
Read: -22.5 °C
